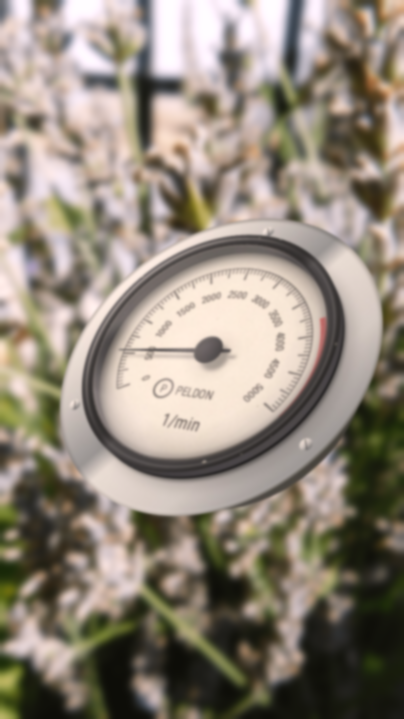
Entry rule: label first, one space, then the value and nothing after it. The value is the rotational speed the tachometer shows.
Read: 500 rpm
